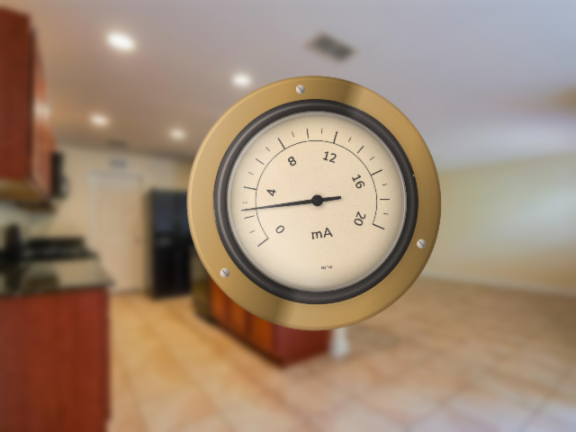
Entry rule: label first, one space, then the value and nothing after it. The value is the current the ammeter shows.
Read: 2.5 mA
